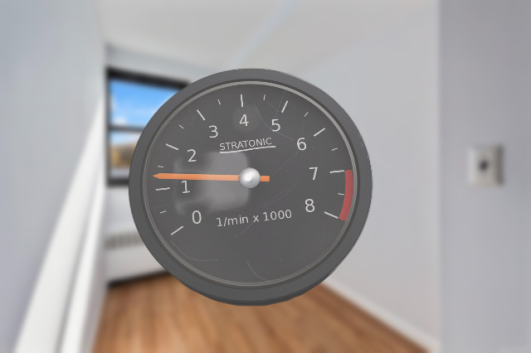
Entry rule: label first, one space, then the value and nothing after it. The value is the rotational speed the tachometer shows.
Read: 1250 rpm
